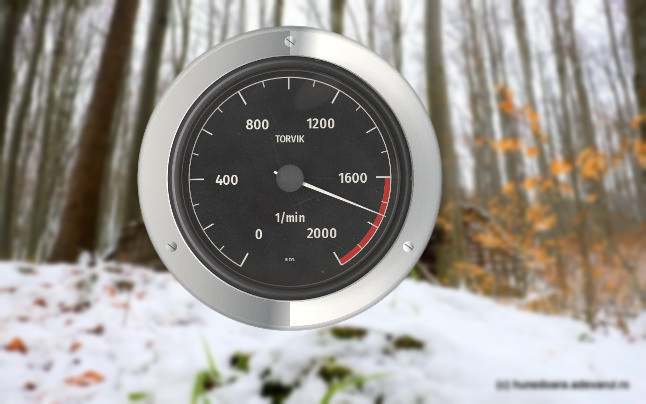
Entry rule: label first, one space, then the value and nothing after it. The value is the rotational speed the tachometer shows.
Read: 1750 rpm
